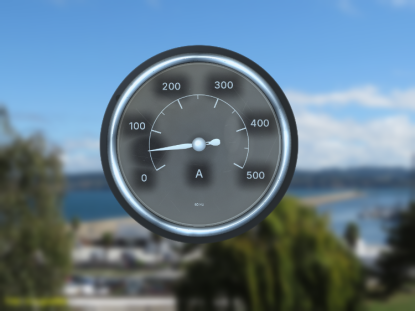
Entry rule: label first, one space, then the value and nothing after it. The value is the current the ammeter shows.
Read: 50 A
